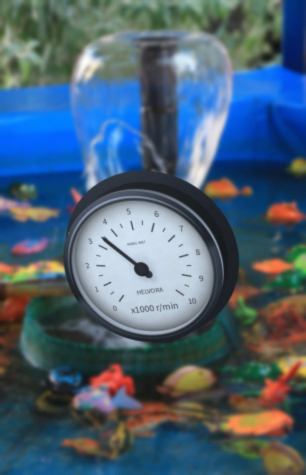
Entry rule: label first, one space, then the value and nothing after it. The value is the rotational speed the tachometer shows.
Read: 3500 rpm
